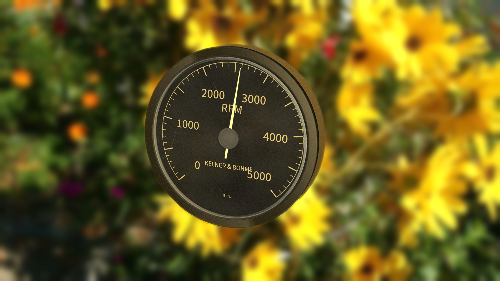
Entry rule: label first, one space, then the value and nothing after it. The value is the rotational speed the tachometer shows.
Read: 2600 rpm
